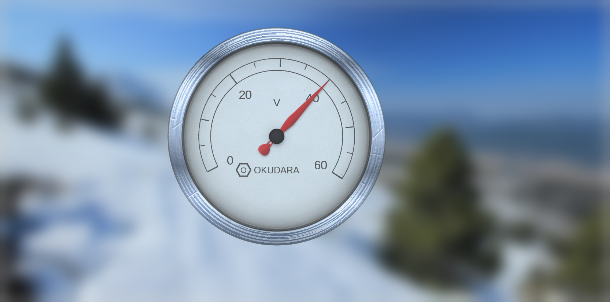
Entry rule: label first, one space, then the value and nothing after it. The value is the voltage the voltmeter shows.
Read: 40 V
